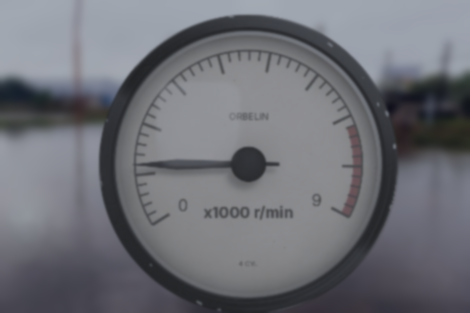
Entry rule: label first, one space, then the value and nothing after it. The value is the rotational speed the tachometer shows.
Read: 1200 rpm
